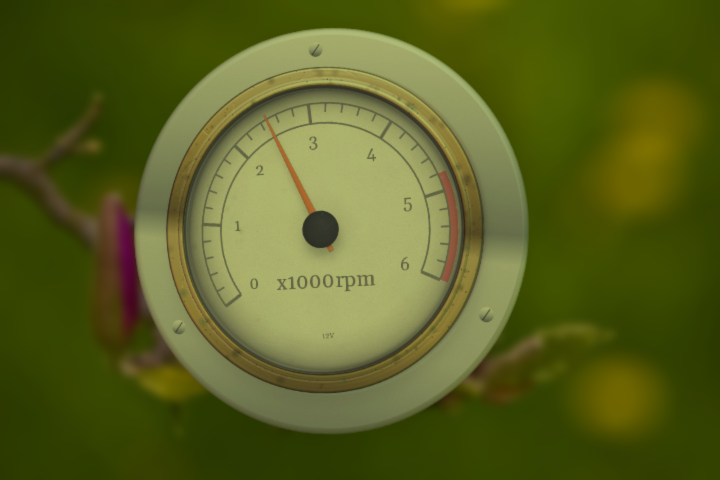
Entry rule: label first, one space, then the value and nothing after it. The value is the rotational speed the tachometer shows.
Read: 2500 rpm
